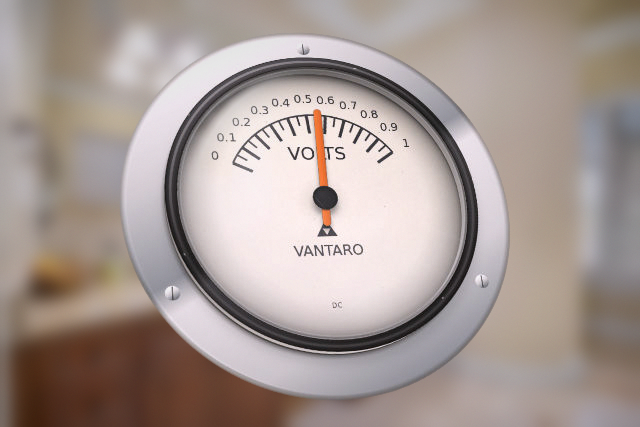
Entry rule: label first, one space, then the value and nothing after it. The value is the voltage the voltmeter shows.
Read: 0.55 V
